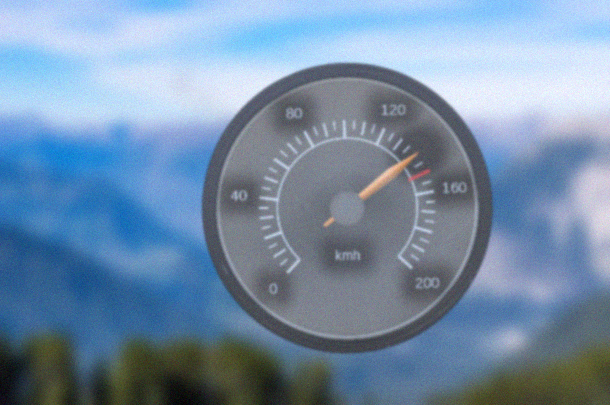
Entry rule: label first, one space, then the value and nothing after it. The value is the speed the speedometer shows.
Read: 140 km/h
